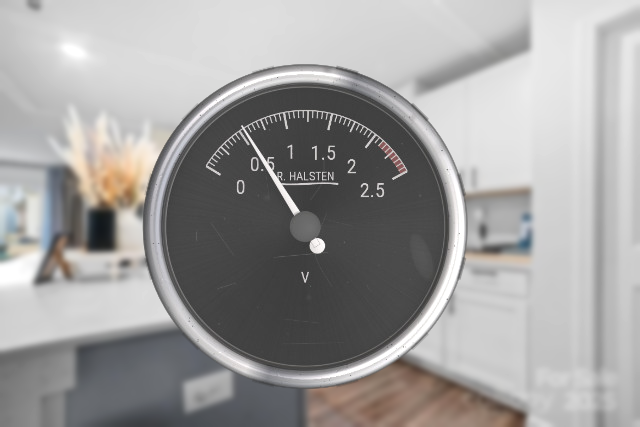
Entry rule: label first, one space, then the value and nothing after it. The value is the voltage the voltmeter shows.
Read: 0.55 V
